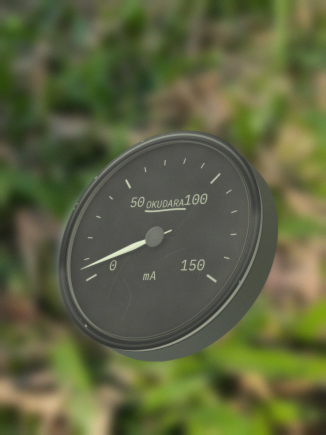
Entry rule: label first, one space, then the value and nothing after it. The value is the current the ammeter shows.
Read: 5 mA
